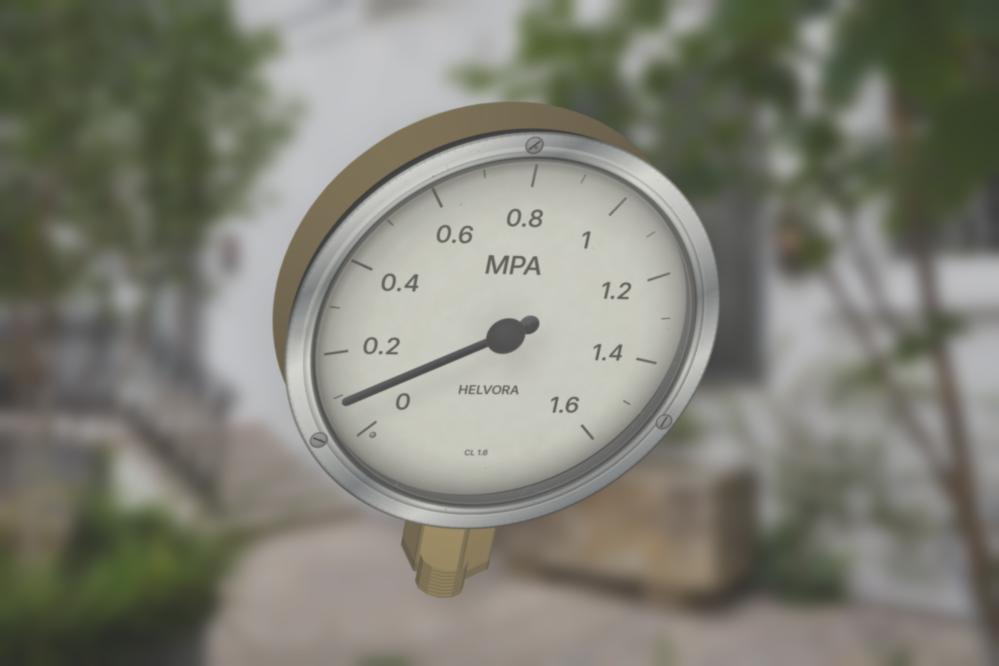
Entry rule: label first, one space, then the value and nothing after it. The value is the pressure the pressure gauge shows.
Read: 0.1 MPa
